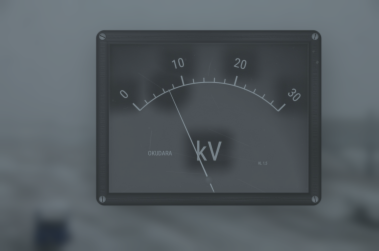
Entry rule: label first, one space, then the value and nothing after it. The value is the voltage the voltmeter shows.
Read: 7 kV
